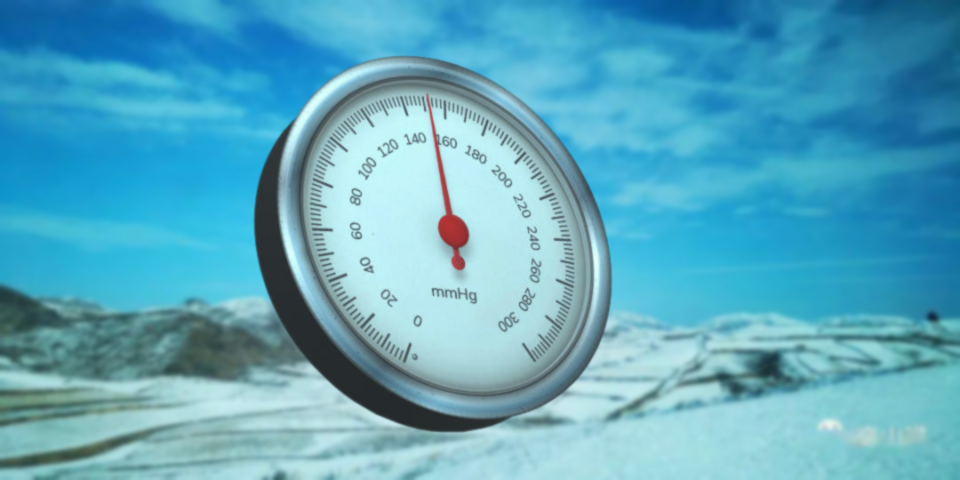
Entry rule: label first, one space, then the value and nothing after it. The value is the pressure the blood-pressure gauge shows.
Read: 150 mmHg
